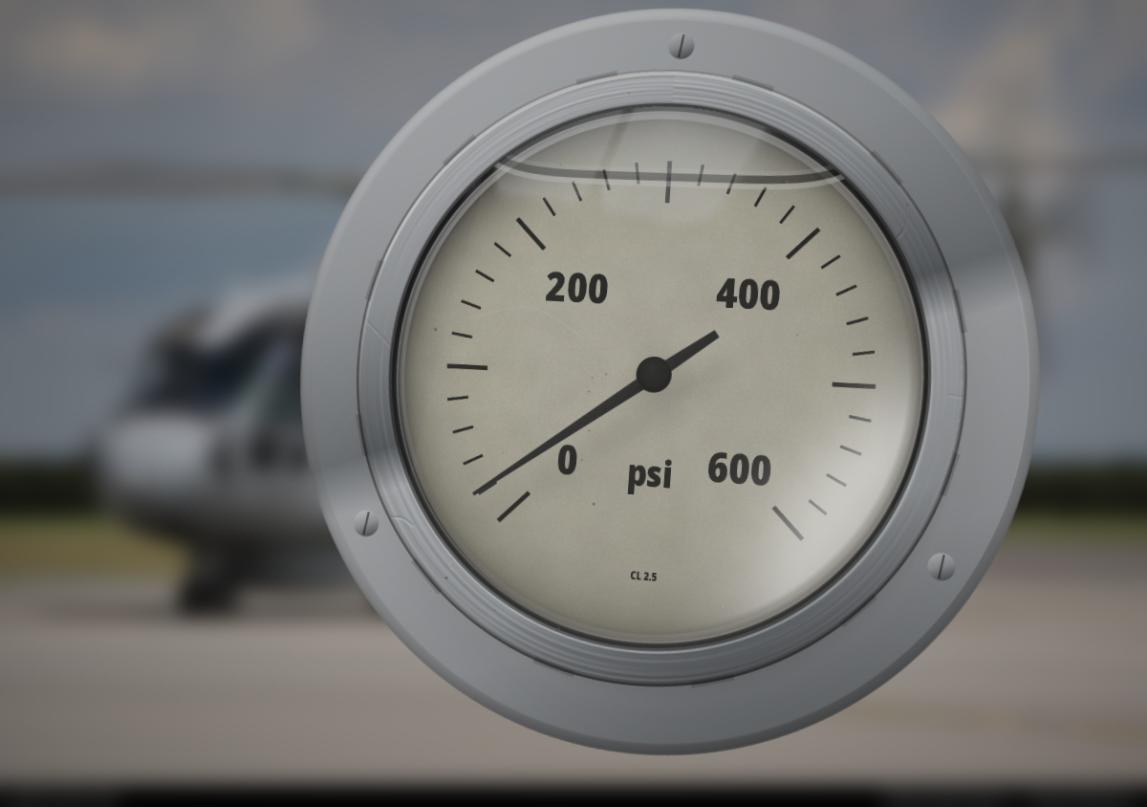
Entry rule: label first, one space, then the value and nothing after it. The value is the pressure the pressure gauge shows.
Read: 20 psi
